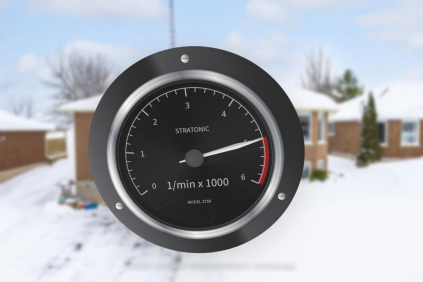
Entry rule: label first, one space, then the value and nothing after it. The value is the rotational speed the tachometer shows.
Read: 5000 rpm
